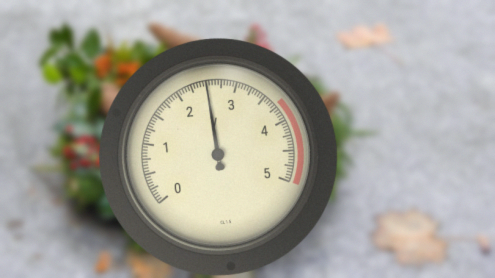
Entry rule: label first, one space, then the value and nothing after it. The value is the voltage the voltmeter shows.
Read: 2.5 V
